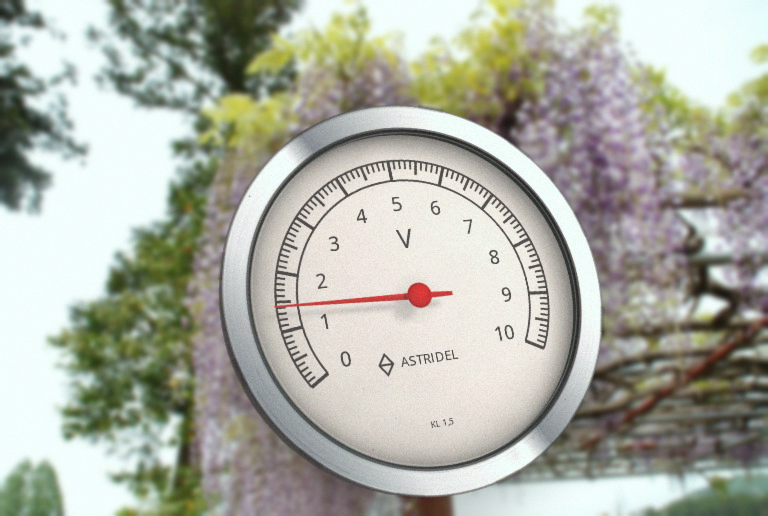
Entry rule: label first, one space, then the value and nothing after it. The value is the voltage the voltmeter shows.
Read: 1.4 V
